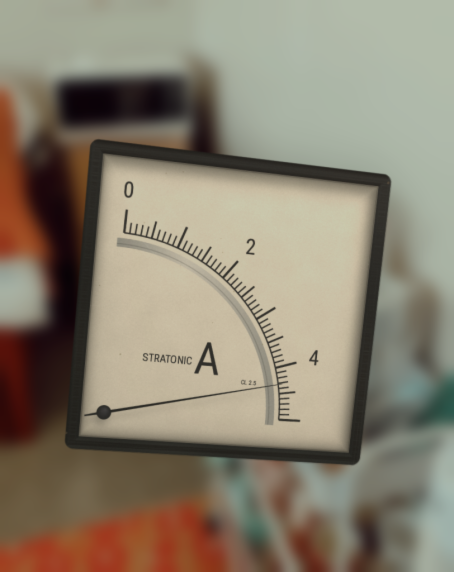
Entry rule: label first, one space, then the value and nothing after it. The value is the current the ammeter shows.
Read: 4.3 A
